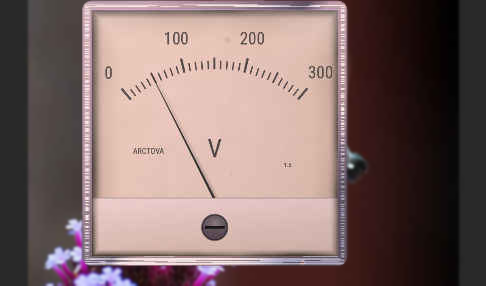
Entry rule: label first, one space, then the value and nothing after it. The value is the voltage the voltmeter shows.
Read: 50 V
